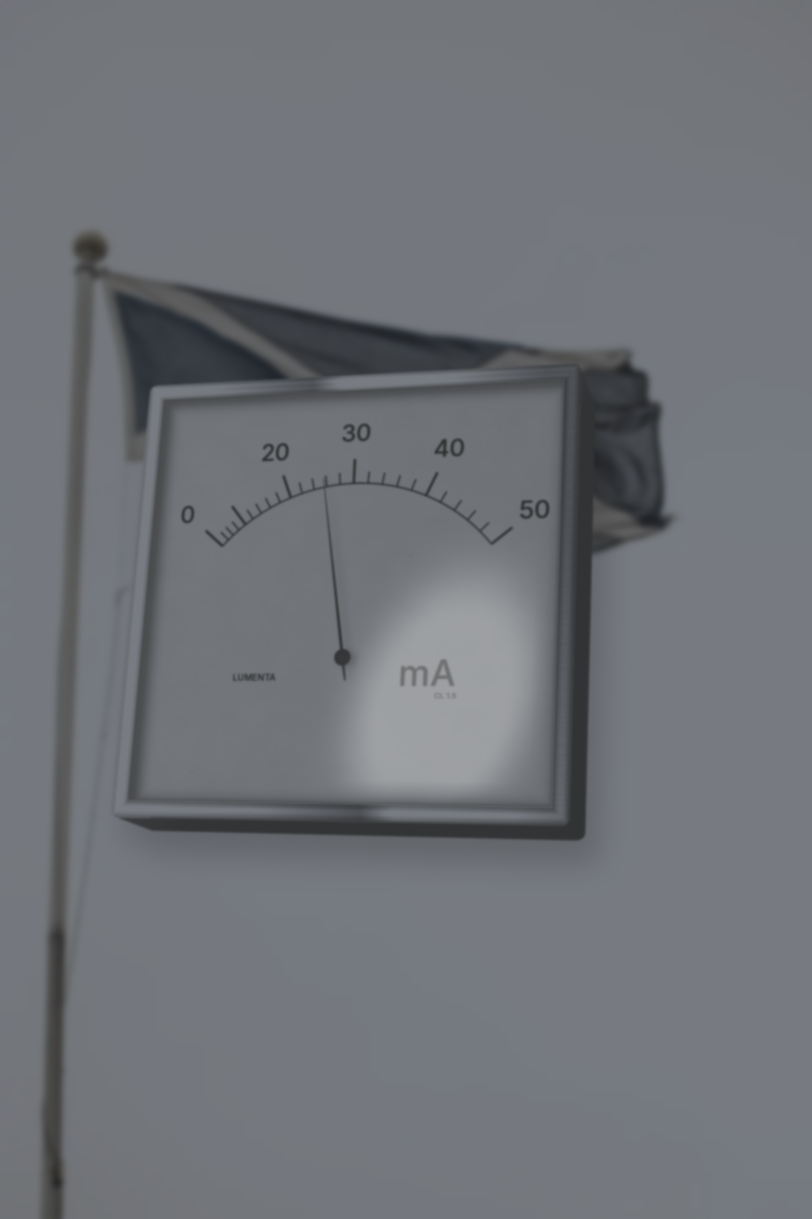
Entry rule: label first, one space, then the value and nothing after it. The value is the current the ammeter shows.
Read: 26 mA
